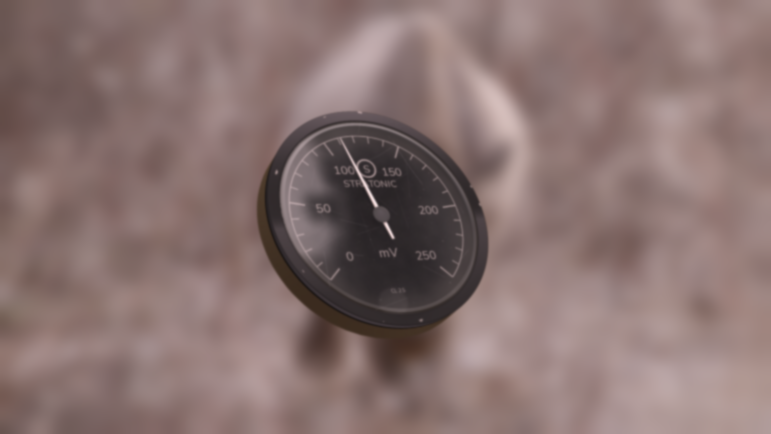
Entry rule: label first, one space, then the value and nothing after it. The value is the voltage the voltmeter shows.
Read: 110 mV
